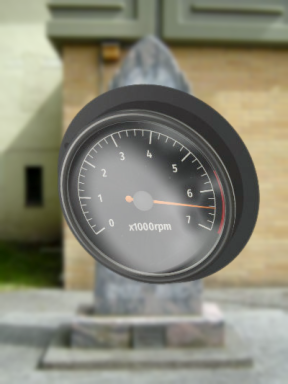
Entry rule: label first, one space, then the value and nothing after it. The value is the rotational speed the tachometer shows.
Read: 6400 rpm
